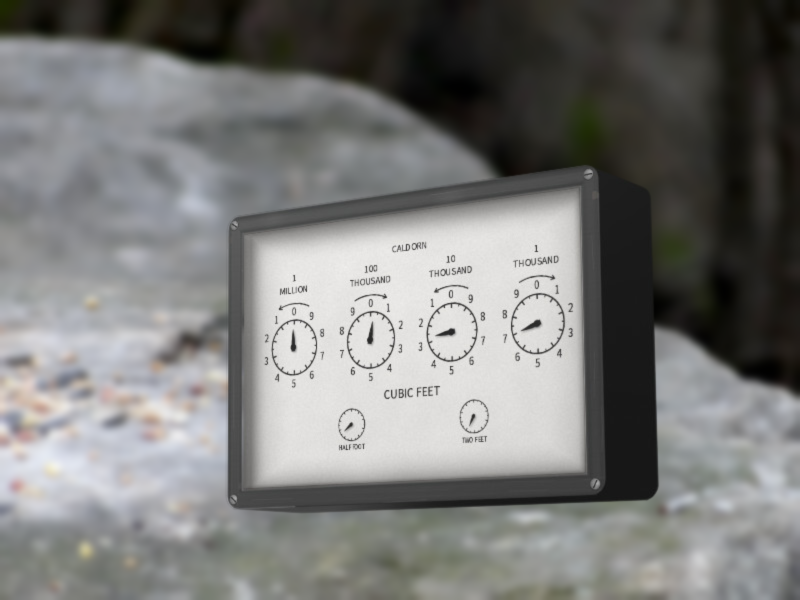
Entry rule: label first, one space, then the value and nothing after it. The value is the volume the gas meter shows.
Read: 2700 ft³
